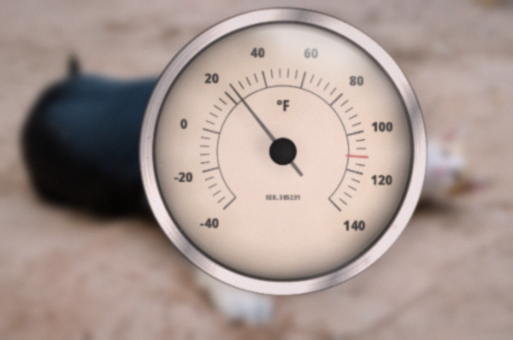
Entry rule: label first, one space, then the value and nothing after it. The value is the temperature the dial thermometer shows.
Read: 24 °F
